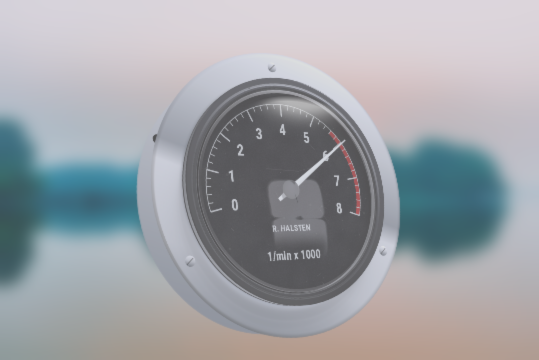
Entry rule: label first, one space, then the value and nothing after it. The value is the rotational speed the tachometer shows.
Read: 6000 rpm
